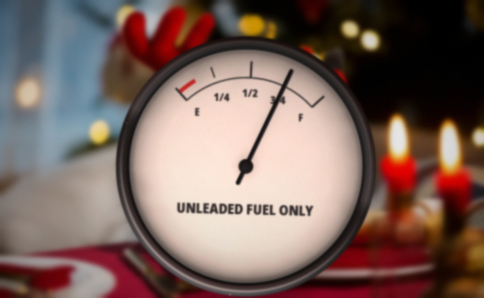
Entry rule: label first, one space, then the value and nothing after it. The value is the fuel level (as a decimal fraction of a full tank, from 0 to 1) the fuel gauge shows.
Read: 0.75
